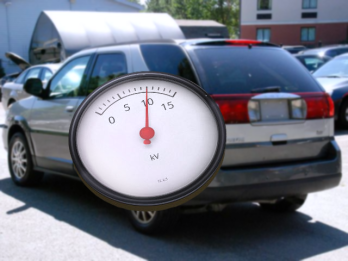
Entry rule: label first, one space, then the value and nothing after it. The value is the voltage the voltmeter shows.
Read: 10 kV
